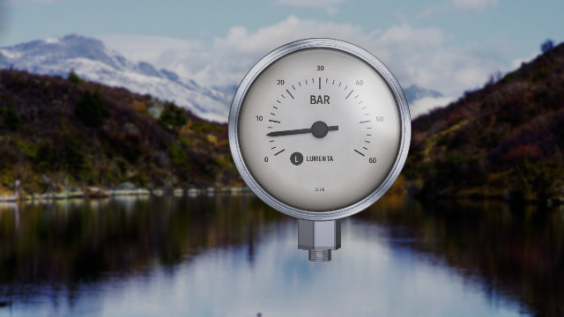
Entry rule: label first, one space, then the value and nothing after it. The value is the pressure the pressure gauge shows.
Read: 6 bar
